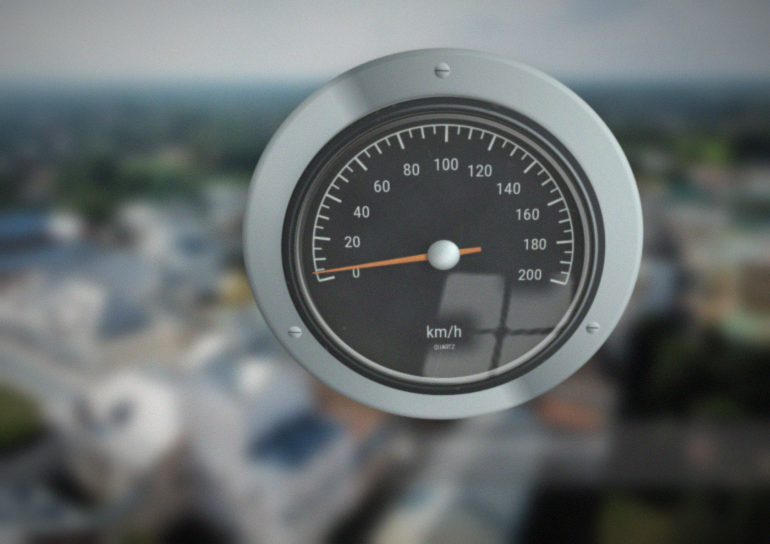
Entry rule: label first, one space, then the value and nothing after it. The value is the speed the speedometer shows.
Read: 5 km/h
